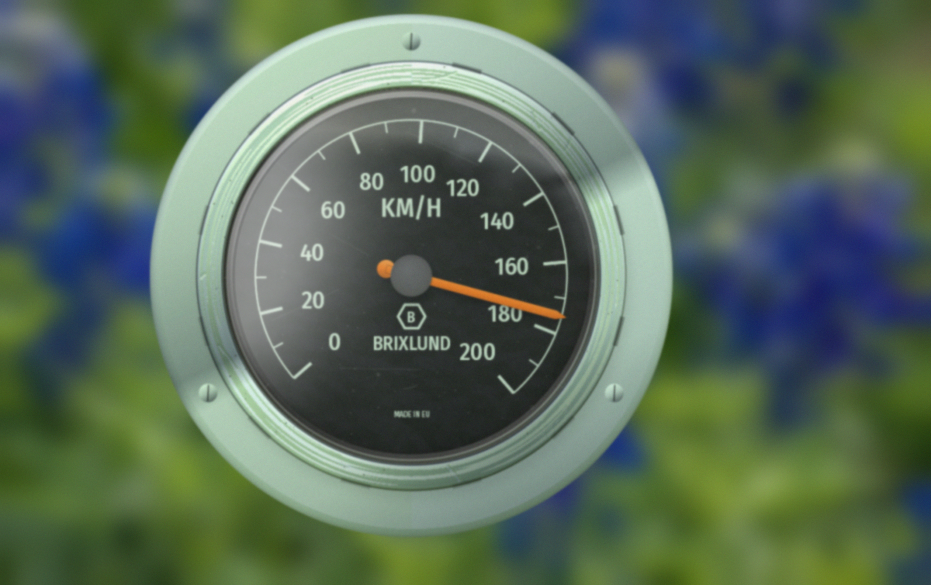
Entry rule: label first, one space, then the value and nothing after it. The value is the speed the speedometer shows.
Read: 175 km/h
